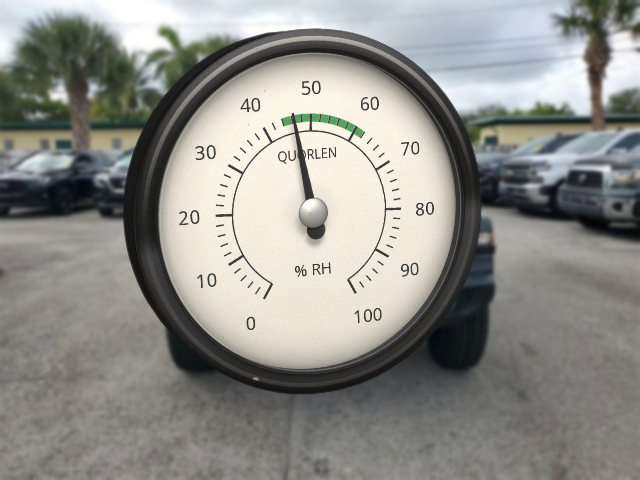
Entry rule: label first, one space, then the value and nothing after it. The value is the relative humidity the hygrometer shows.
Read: 46 %
